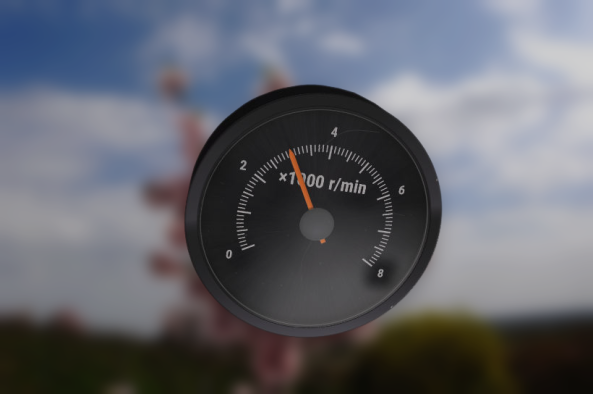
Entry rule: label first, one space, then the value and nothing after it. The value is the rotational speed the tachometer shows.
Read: 3000 rpm
